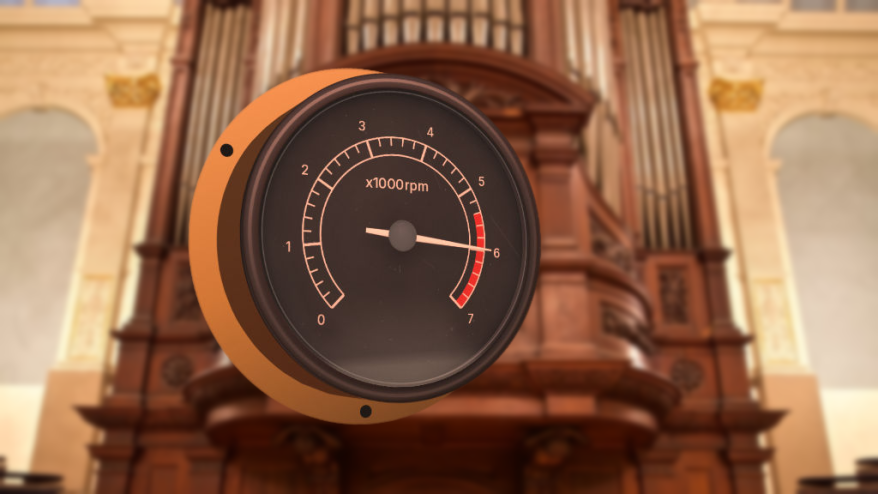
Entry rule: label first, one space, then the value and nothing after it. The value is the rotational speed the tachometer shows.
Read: 6000 rpm
